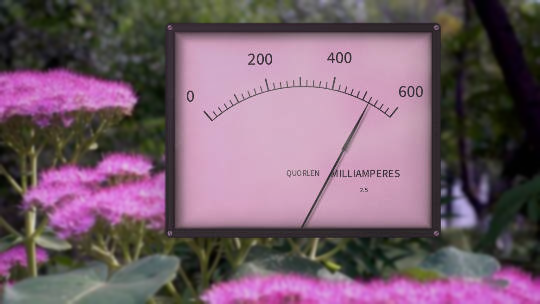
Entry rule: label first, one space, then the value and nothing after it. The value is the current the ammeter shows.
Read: 520 mA
